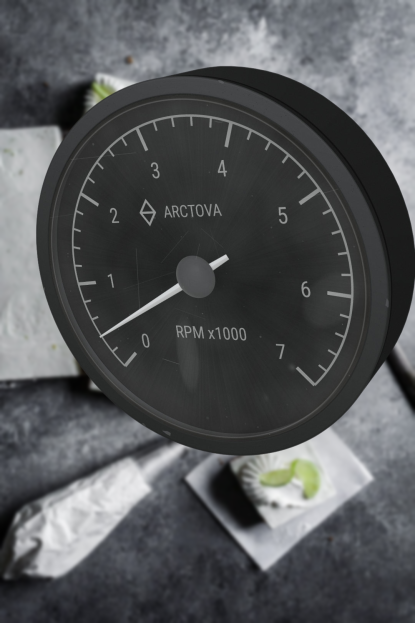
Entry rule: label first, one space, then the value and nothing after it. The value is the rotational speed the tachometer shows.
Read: 400 rpm
